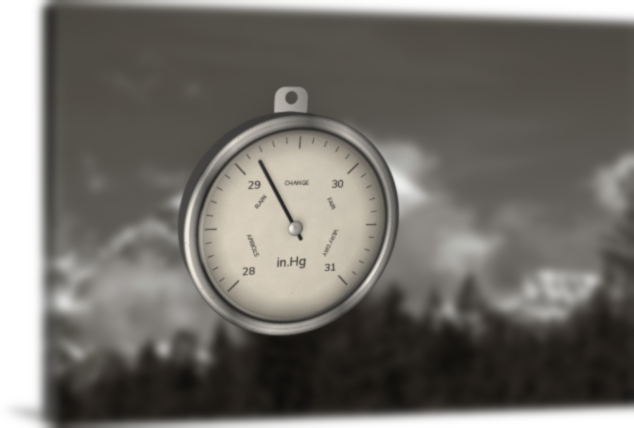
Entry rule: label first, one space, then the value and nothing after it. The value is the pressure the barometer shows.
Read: 29.15 inHg
